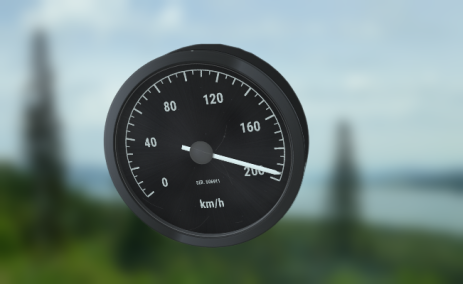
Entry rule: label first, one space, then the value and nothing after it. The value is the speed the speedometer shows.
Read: 195 km/h
